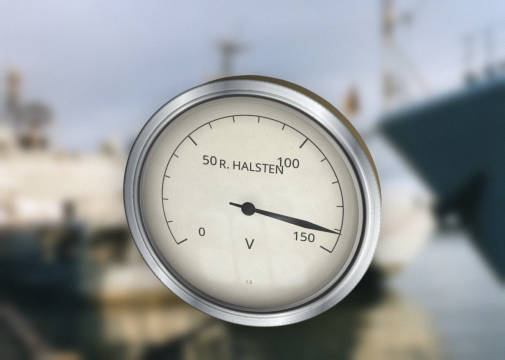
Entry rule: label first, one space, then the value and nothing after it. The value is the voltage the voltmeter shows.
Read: 140 V
